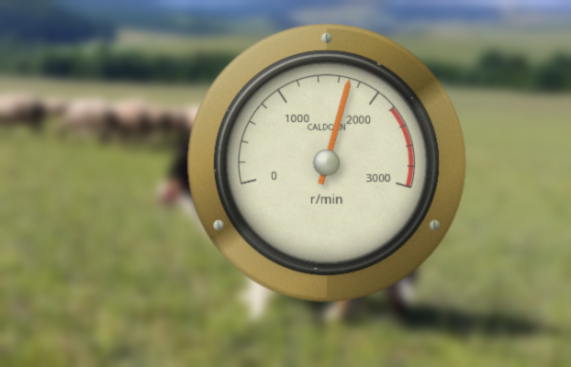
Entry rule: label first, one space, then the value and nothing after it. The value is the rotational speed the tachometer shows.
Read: 1700 rpm
